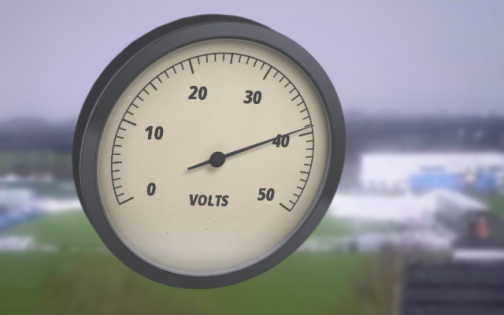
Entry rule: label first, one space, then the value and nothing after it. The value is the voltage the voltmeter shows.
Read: 39 V
